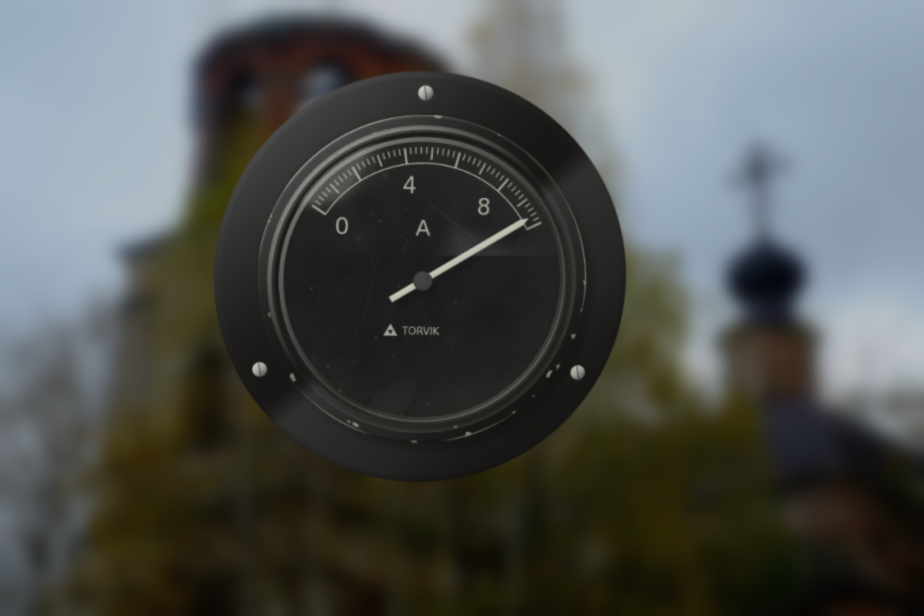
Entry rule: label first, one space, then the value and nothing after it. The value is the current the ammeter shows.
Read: 9.6 A
